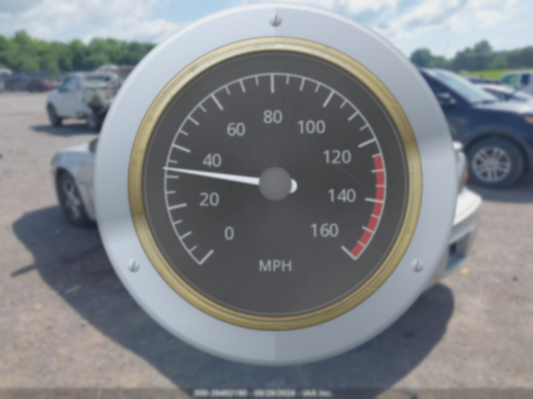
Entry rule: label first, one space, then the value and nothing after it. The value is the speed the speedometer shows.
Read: 32.5 mph
